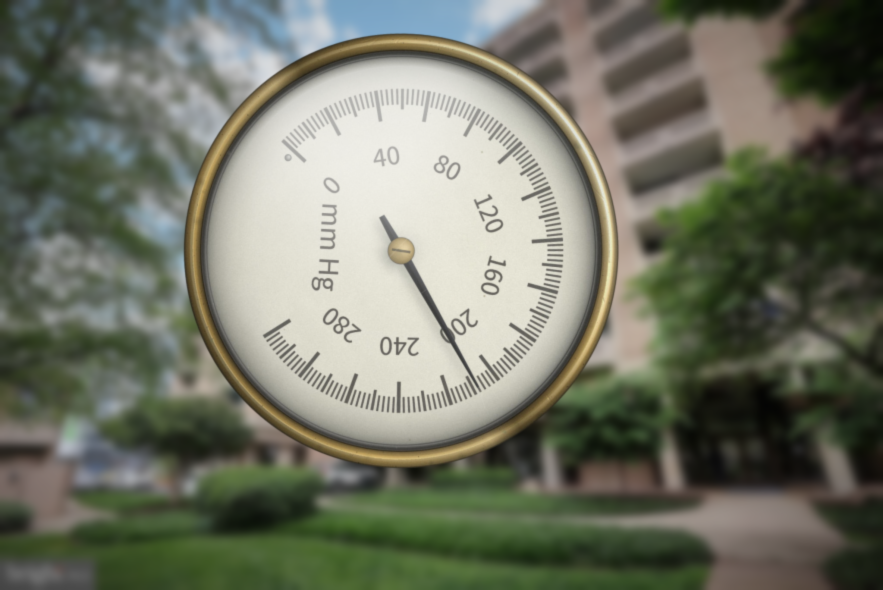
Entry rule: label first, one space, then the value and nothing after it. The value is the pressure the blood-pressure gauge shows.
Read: 208 mmHg
